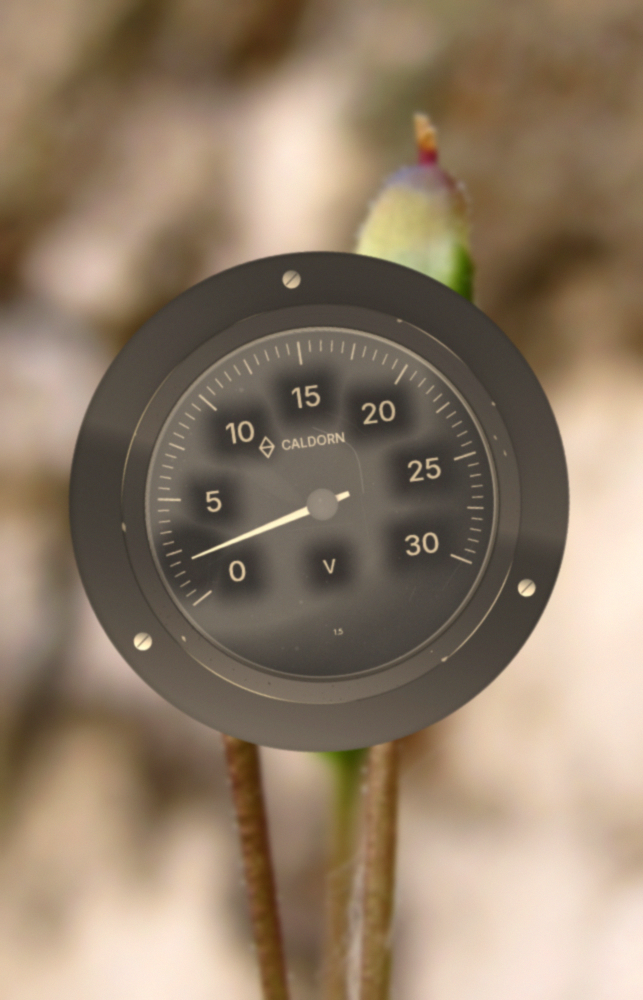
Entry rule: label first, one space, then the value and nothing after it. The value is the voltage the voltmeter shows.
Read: 2 V
